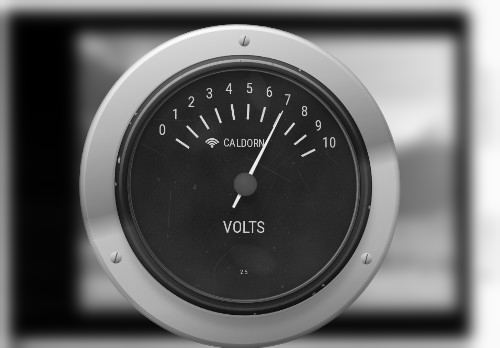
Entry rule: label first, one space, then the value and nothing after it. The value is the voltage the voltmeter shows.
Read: 7 V
